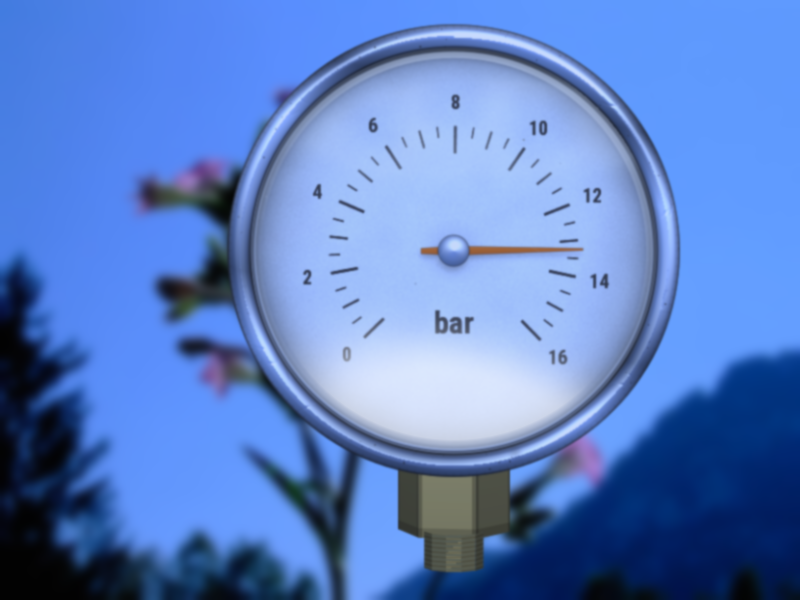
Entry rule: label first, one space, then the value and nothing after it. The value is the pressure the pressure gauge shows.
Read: 13.25 bar
